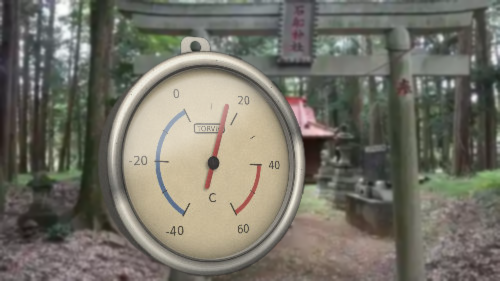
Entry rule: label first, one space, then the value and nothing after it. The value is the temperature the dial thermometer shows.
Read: 15 °C
